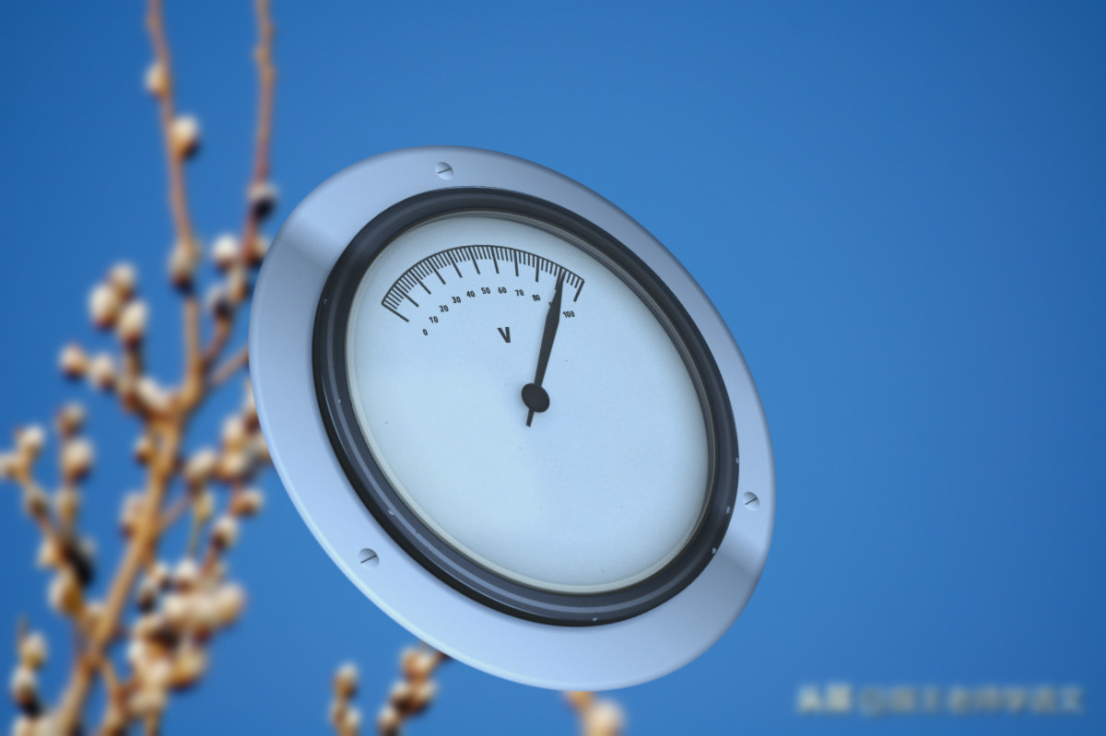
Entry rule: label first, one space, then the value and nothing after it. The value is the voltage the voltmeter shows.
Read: 90 V
